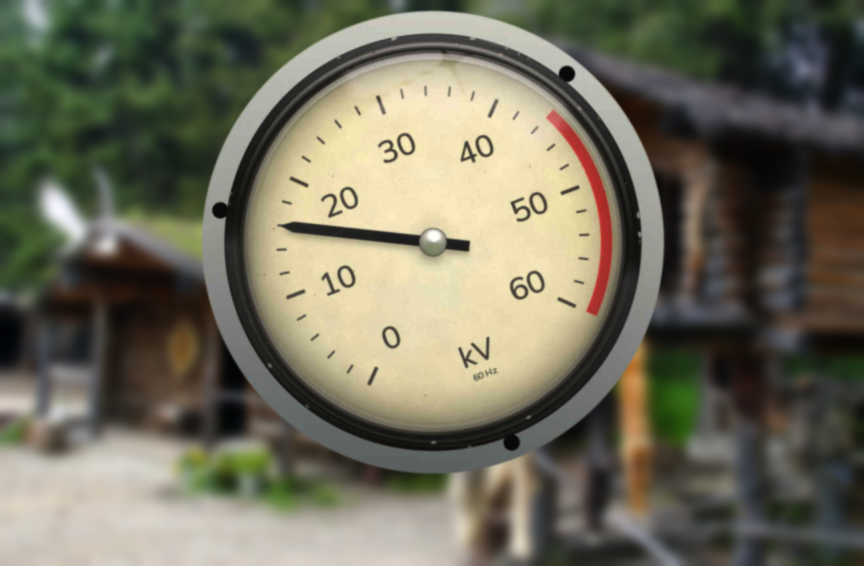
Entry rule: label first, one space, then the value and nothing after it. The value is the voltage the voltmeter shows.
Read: 16 kV
